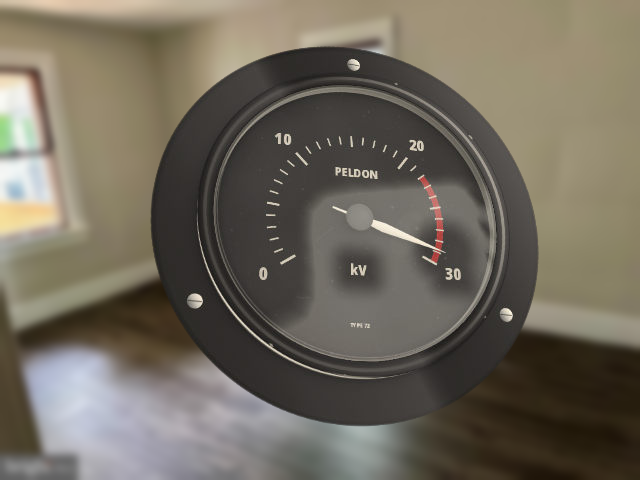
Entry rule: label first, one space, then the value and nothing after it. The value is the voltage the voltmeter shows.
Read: 29 kV
